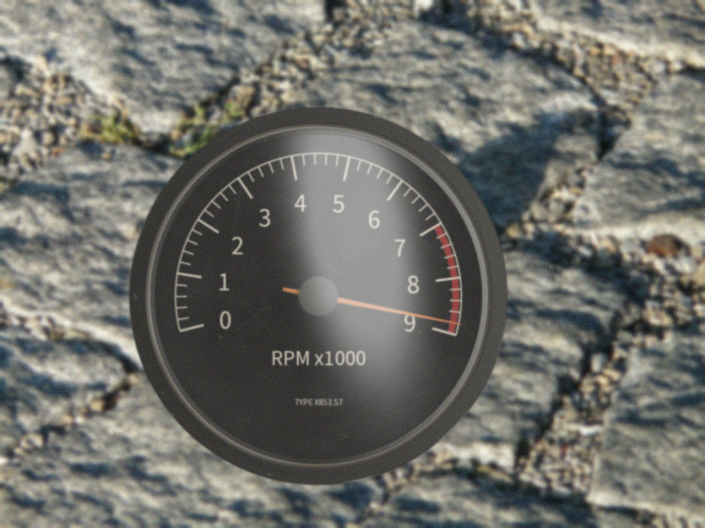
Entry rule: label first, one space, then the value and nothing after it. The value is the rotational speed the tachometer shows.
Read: 8800 rpm
